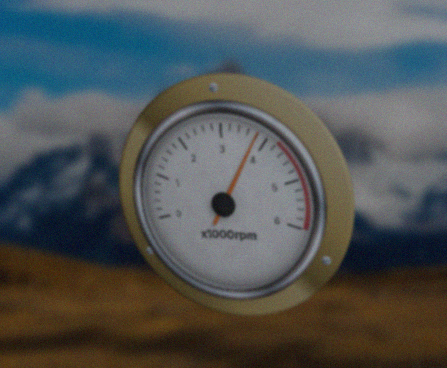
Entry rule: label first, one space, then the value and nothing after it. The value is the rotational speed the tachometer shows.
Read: 3800 rpm
